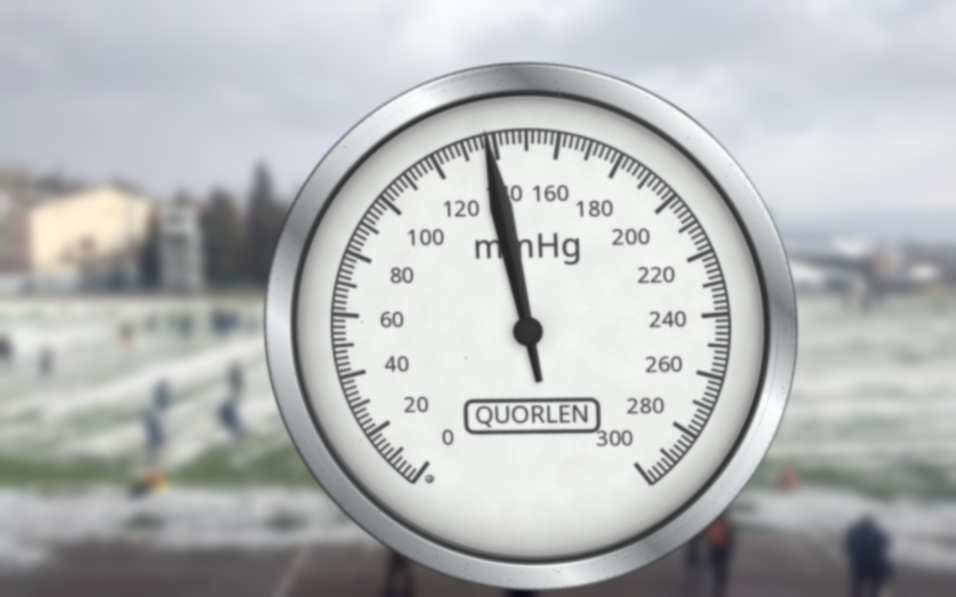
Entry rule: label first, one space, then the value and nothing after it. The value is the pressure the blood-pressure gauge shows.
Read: 138 mmHg
